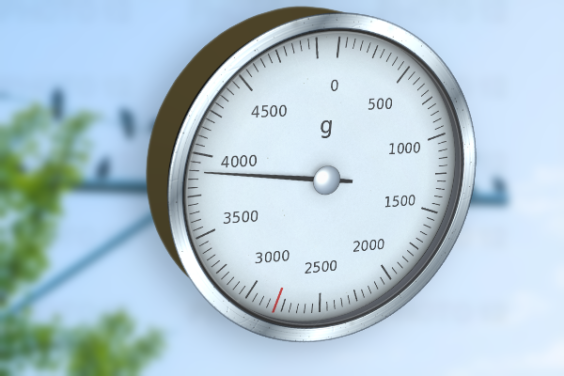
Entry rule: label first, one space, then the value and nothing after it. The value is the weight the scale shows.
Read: 3900 g
